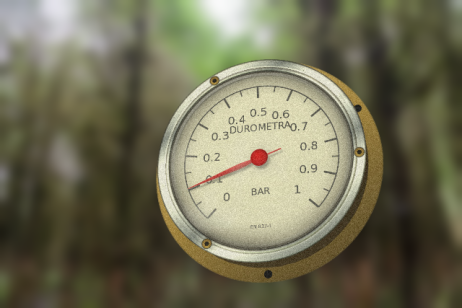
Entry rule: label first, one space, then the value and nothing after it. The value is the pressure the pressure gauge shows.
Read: 0.1 bar
